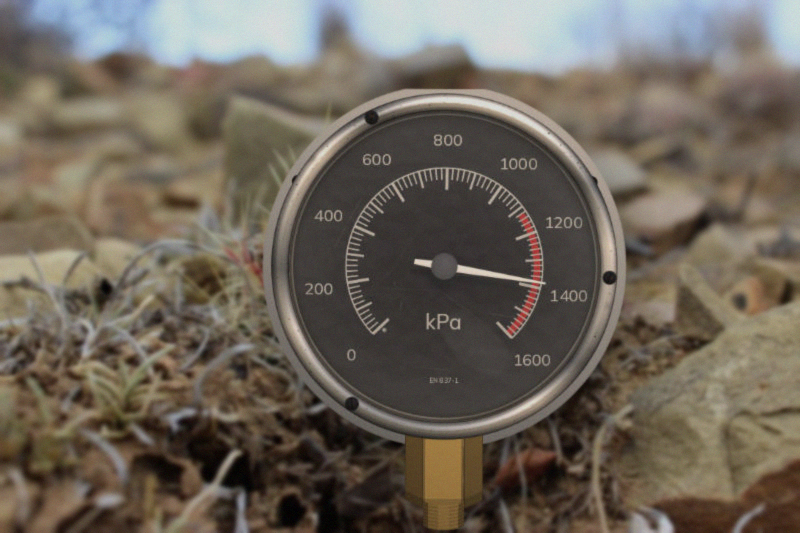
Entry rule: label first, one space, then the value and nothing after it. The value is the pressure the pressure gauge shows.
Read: 1380 kPa
